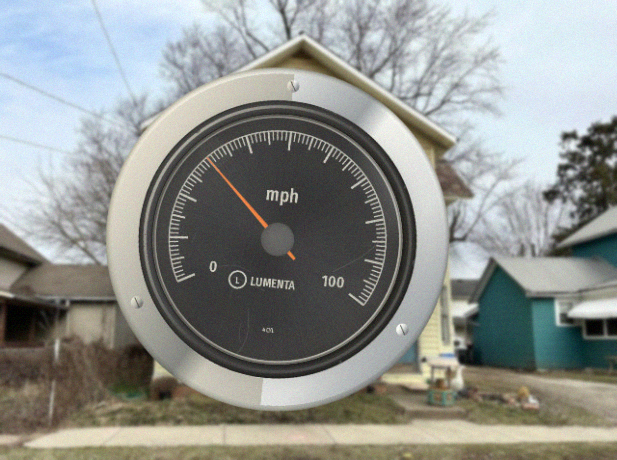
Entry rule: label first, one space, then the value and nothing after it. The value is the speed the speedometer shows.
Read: 30 mph
